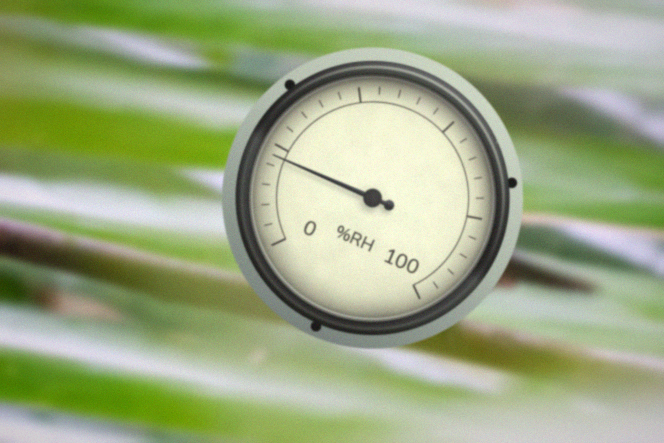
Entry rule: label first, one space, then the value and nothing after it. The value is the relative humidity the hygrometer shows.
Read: 18 %
